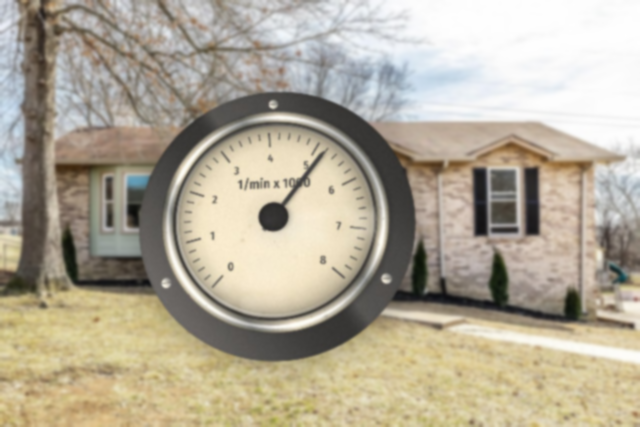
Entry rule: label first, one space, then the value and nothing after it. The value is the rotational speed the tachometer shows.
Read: 5200 rpm
